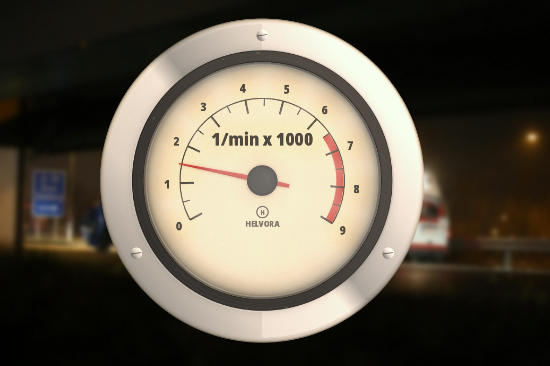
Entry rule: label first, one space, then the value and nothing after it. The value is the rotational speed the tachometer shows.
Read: 1500 rpm
